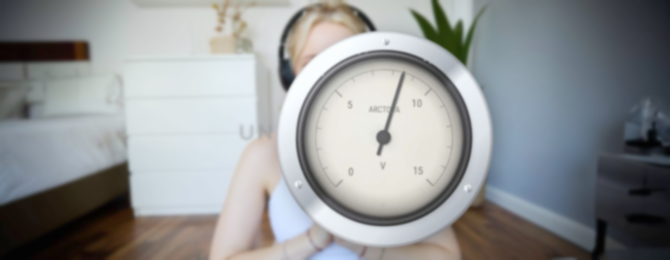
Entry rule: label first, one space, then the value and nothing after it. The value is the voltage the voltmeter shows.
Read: 8.5 V
